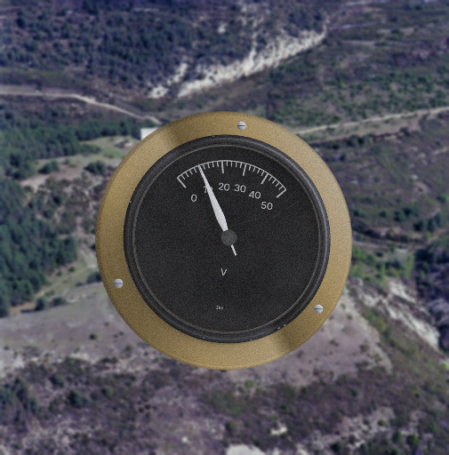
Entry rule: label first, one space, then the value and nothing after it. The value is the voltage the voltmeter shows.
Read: 10 V
